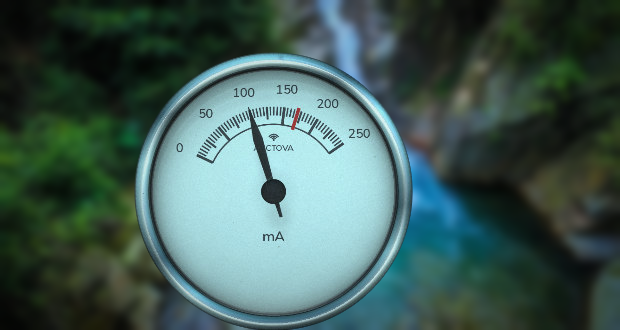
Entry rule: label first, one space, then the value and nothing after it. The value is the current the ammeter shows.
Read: 100 mA
